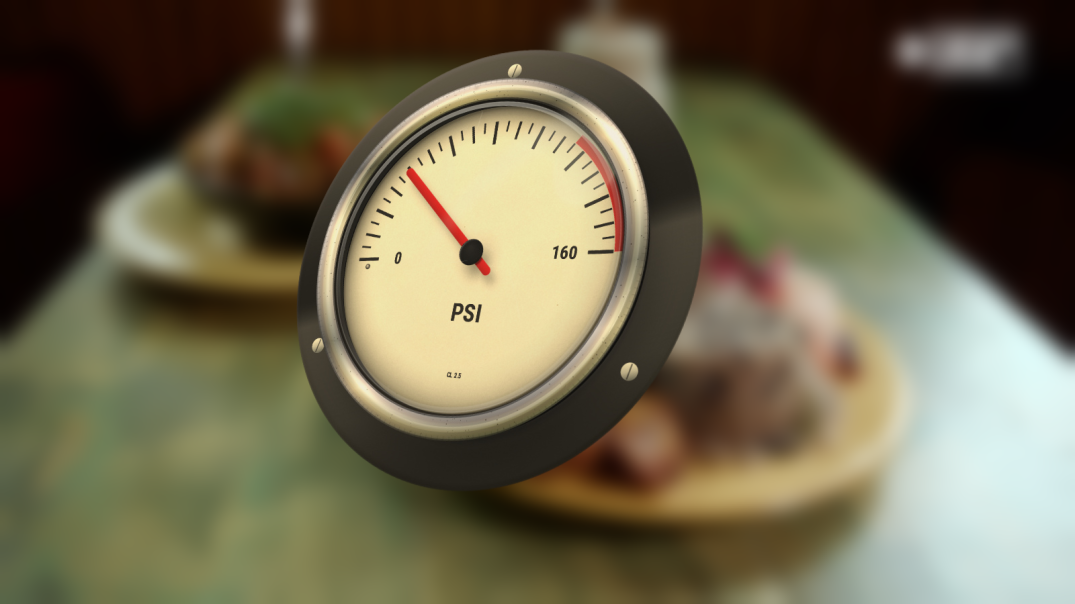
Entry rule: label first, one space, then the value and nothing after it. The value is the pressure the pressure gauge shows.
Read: 40 psi
